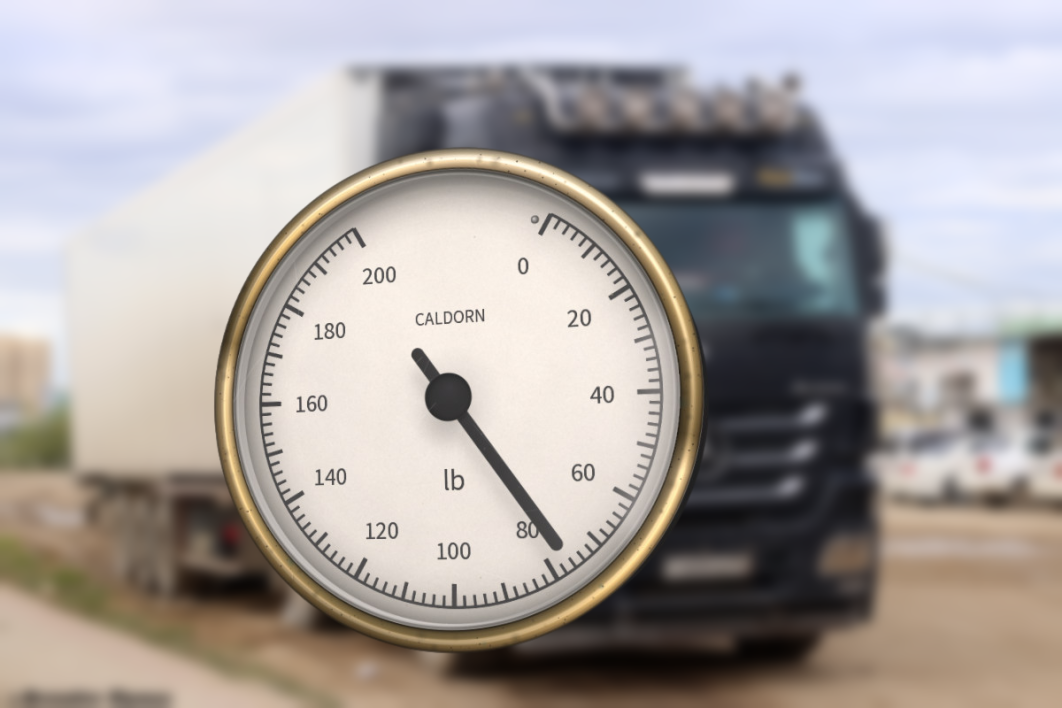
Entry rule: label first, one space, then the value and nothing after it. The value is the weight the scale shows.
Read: 76 lb
